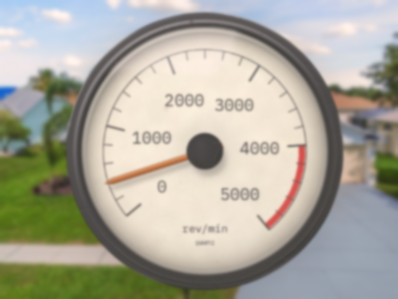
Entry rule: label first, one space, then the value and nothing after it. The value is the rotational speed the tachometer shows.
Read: 400 rpm
